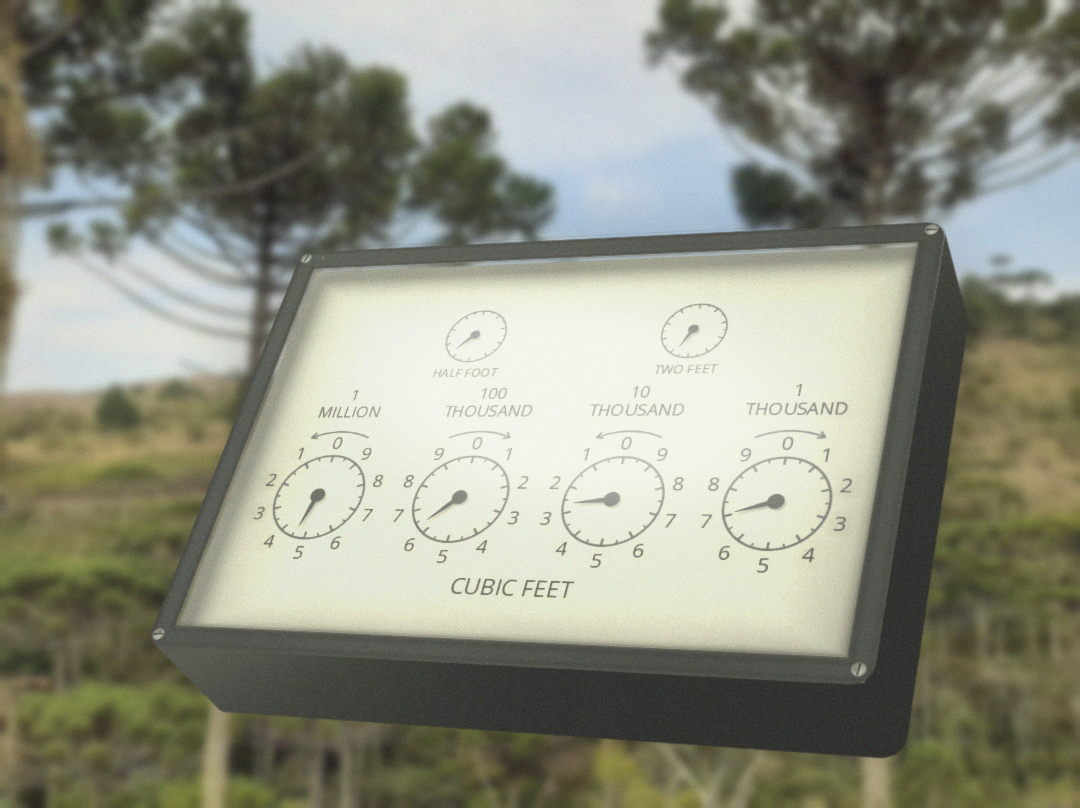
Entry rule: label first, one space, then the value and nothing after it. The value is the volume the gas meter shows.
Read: 462700 ft³
